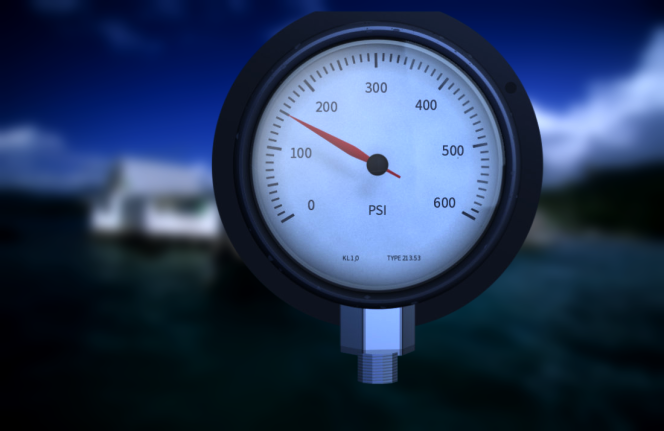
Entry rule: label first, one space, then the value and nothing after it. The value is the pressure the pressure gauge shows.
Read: 150 psi
